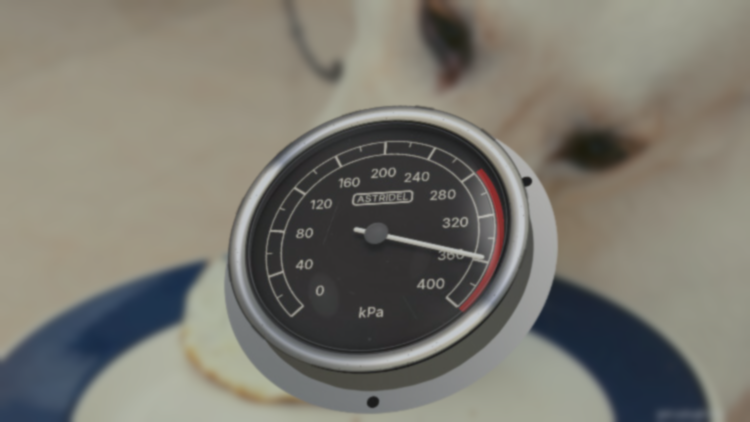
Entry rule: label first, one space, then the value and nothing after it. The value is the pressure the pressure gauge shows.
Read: 360 kPa
